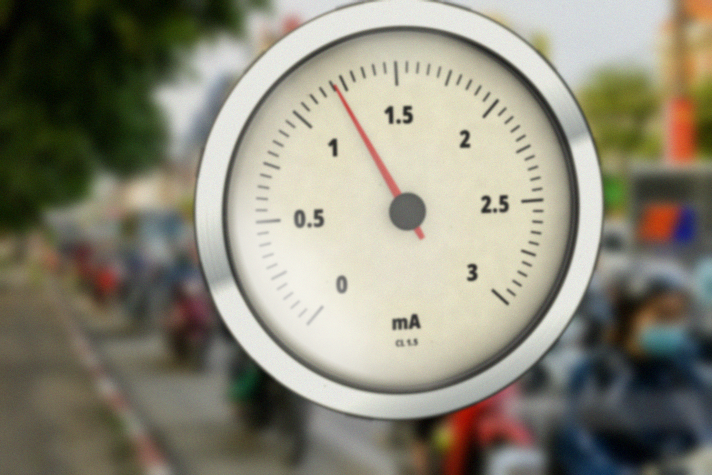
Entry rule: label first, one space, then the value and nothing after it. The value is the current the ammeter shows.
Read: 1.2 mA
